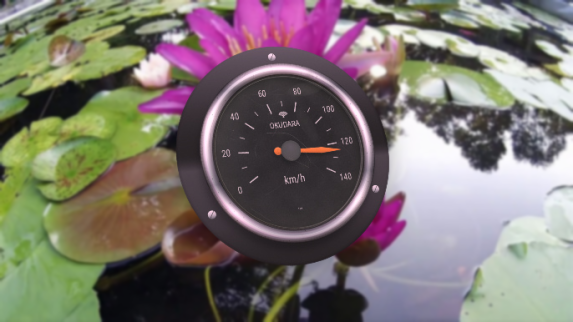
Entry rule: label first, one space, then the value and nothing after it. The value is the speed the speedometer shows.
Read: 125 km/h
